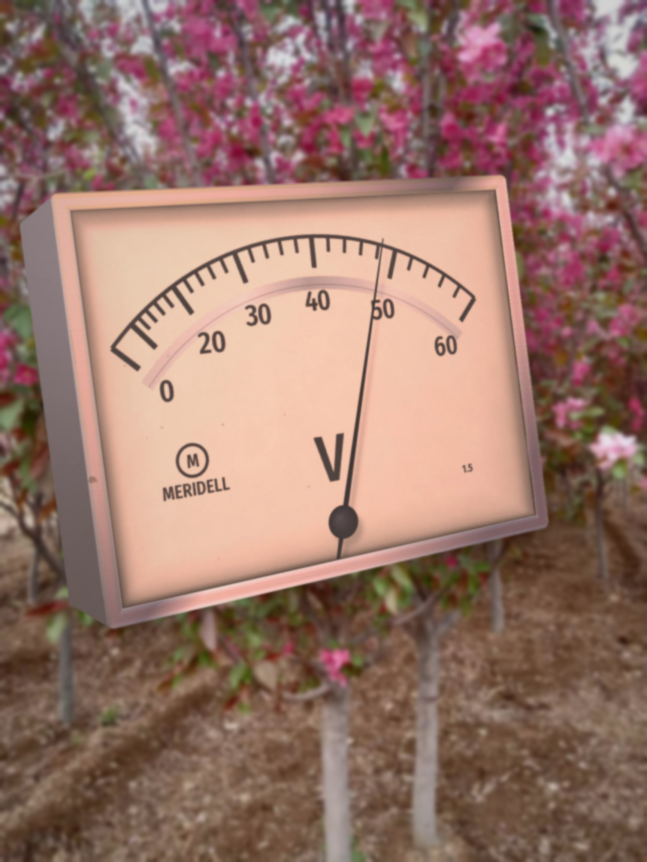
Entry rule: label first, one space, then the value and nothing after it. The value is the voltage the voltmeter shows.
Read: 48 V
